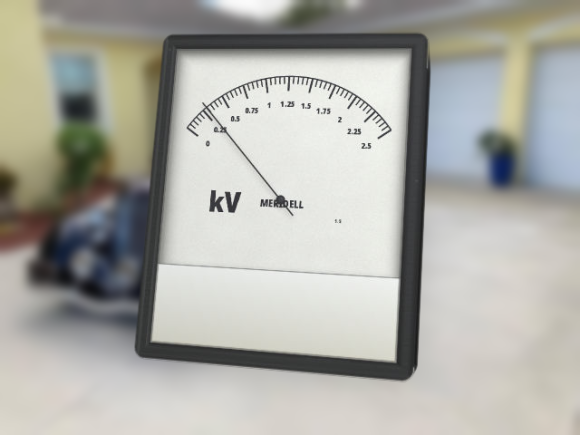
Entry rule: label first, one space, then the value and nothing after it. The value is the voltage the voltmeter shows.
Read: 0.3 kV
